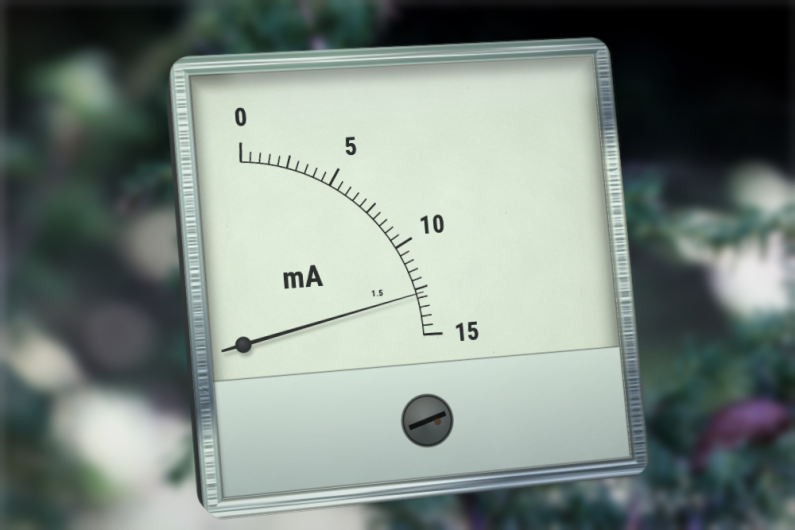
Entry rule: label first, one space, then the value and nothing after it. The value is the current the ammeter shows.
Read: 12.75 mA
